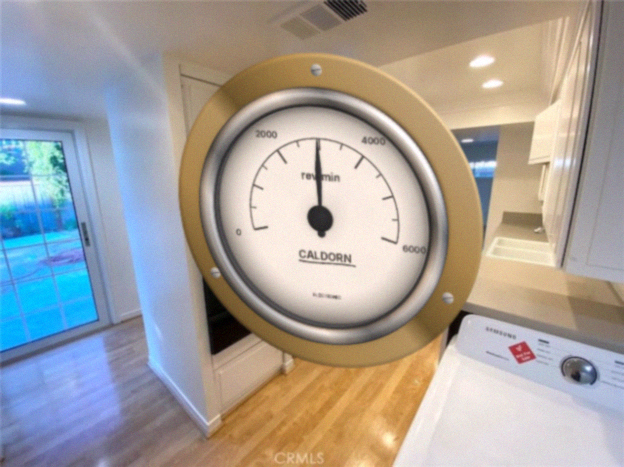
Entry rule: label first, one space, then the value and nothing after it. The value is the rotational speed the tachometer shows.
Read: 3000 rpm
